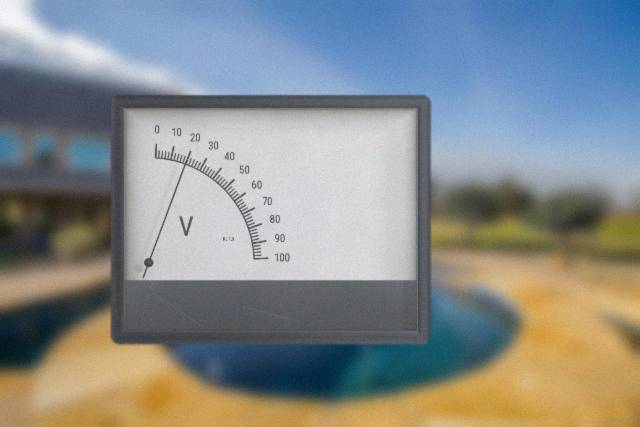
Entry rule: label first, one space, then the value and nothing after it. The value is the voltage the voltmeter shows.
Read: 20 V
